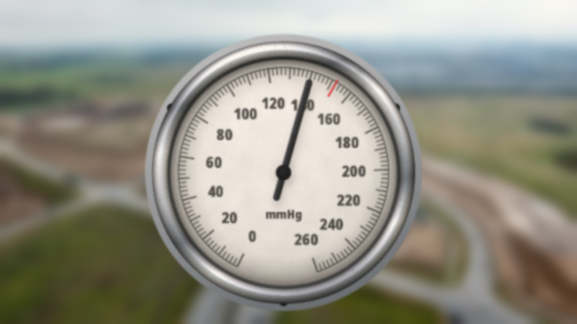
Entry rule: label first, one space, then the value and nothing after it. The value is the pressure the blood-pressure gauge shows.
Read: 140 mmHg
